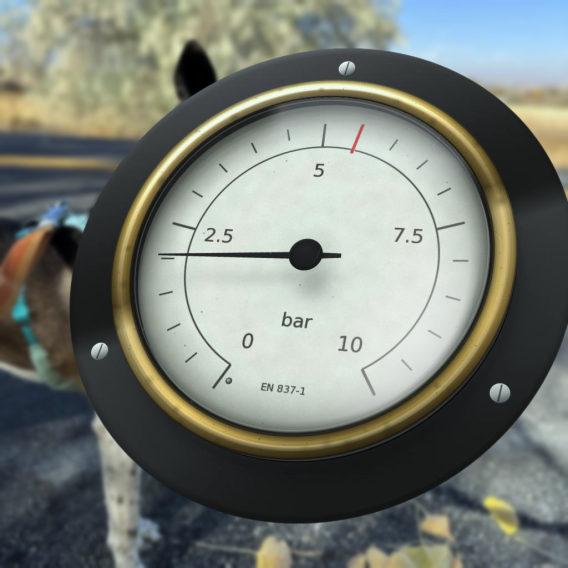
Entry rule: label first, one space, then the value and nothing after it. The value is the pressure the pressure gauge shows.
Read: 2 bar
